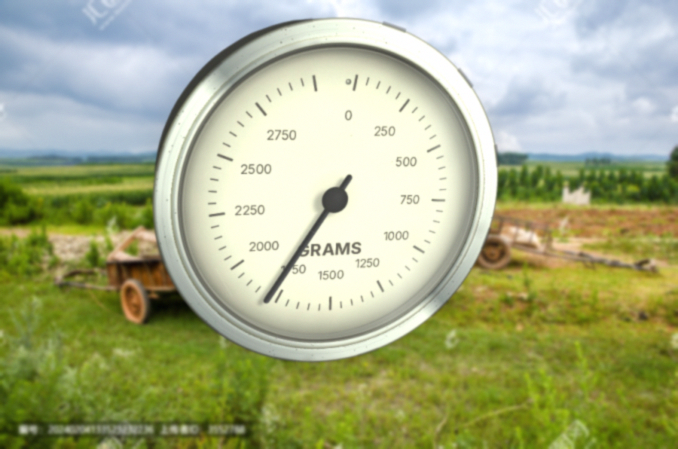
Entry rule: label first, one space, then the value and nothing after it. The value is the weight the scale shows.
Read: 1800 g
